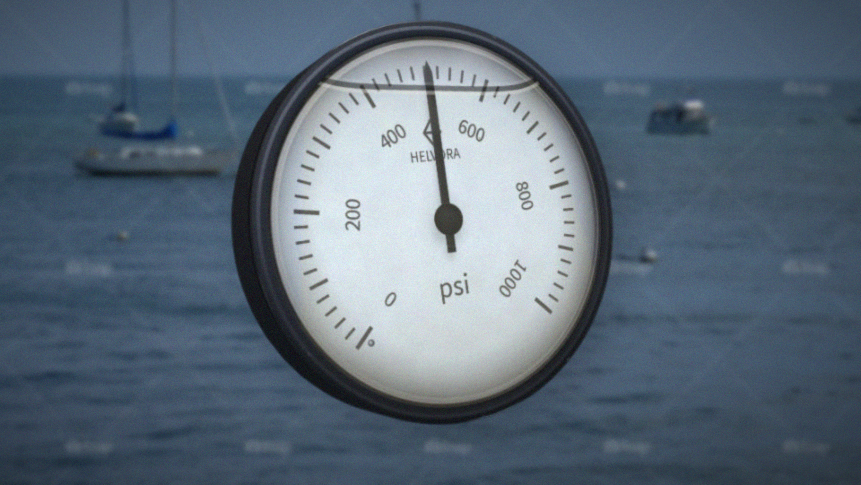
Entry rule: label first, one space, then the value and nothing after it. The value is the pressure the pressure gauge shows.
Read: 500 psi
